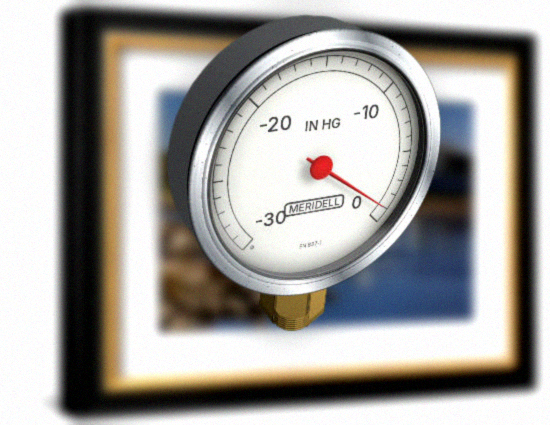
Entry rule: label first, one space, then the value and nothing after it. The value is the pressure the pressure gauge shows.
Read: -1 inHg
